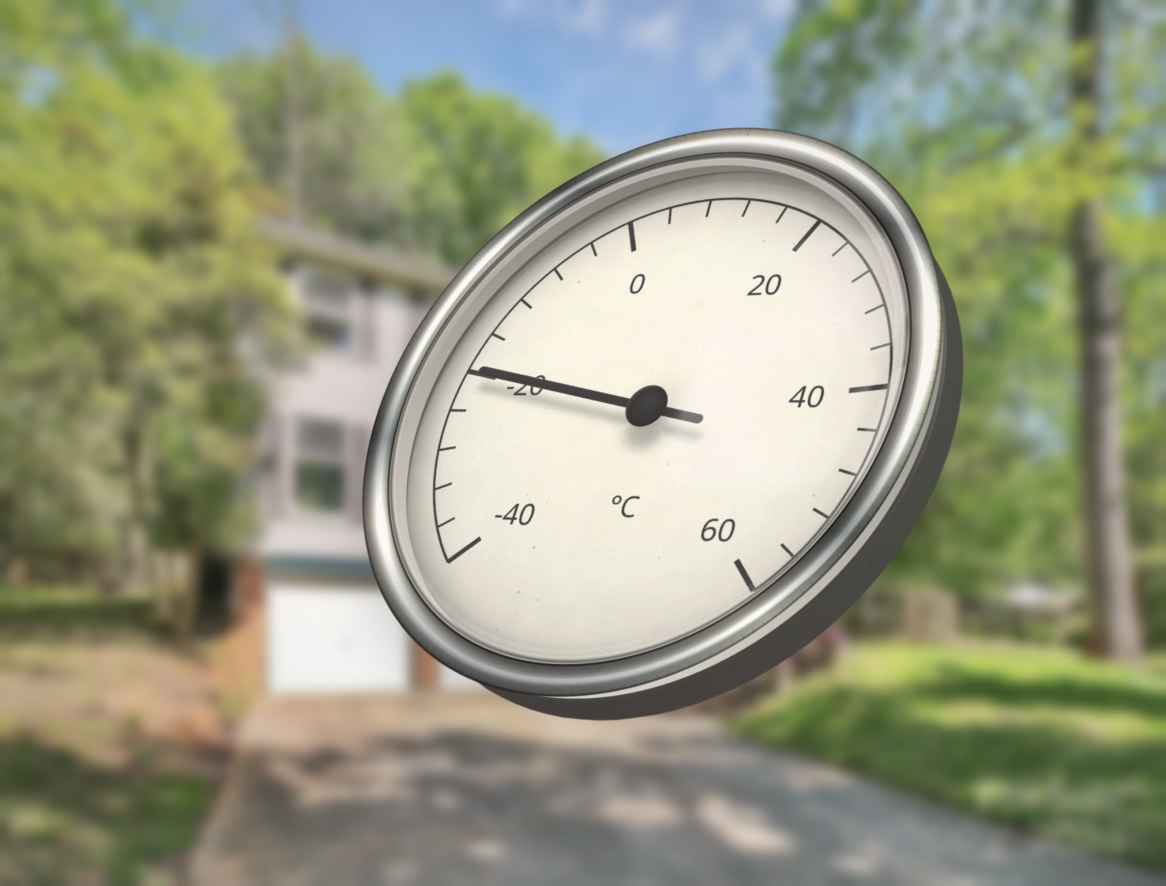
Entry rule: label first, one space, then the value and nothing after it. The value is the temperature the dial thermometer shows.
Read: -20 °C
